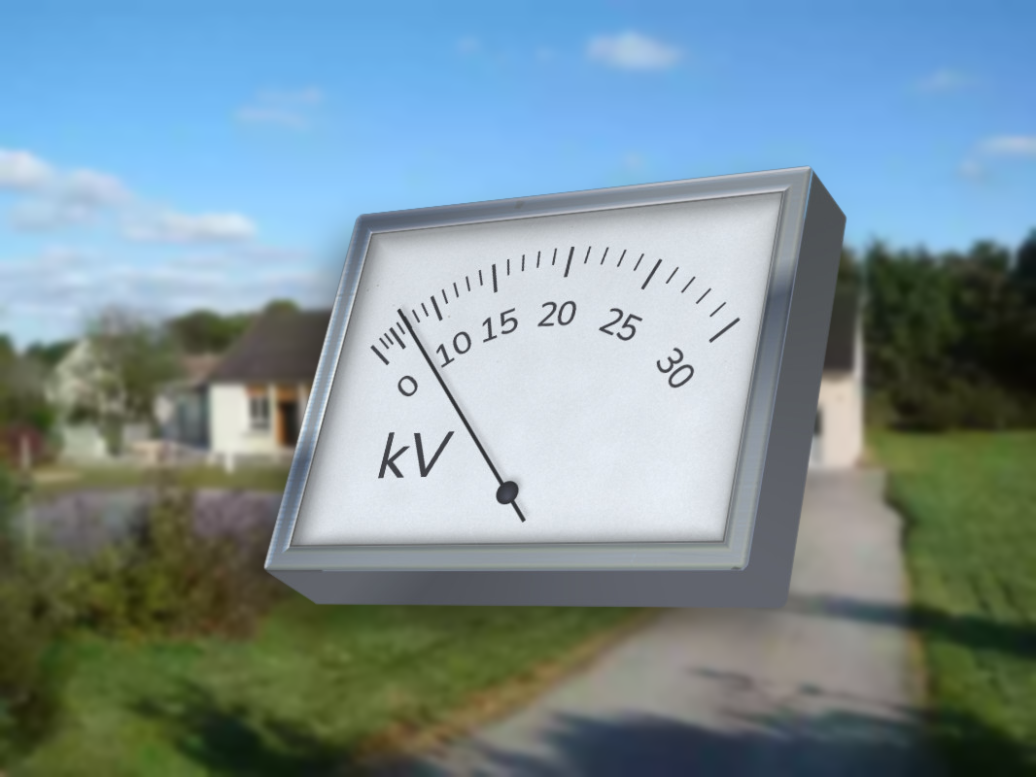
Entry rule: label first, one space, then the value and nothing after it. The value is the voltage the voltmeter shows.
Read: 7 kV
